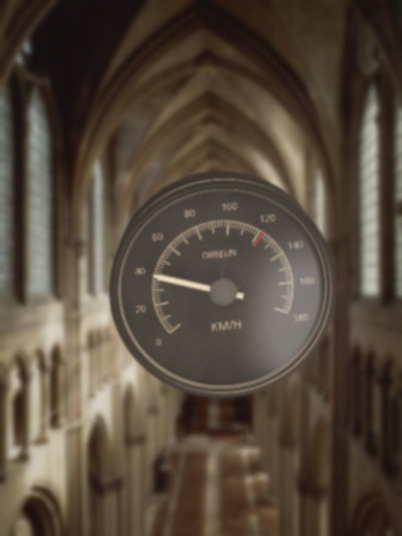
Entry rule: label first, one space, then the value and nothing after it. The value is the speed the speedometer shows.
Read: 40 km/h
